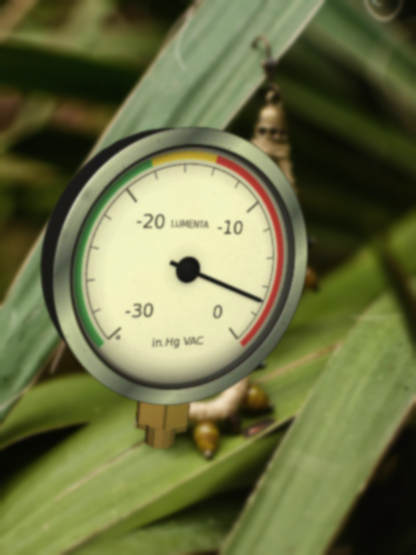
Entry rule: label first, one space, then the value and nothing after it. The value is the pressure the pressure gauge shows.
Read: -3 inHg
